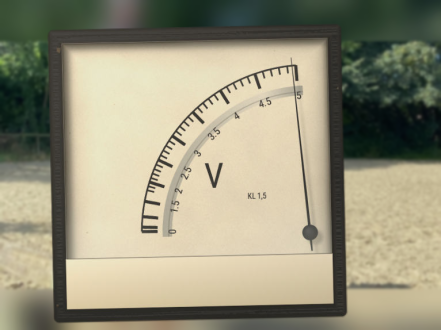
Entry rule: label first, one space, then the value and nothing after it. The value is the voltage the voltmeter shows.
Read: 4.95 V
